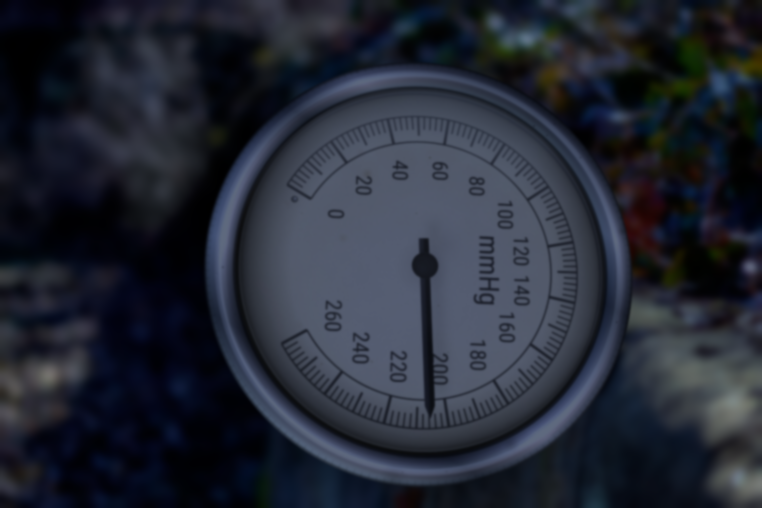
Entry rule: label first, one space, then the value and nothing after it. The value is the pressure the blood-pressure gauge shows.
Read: 206 mmHg
